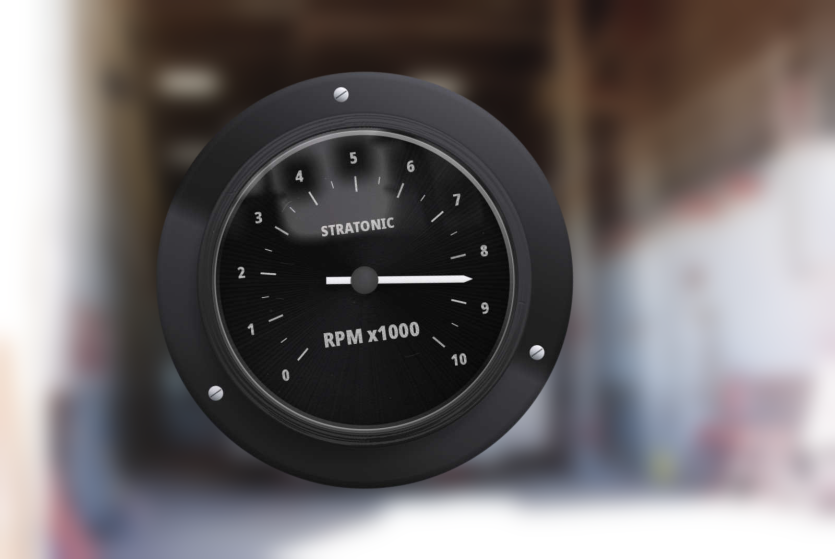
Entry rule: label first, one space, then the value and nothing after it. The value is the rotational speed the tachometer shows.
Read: 8500 rpm
